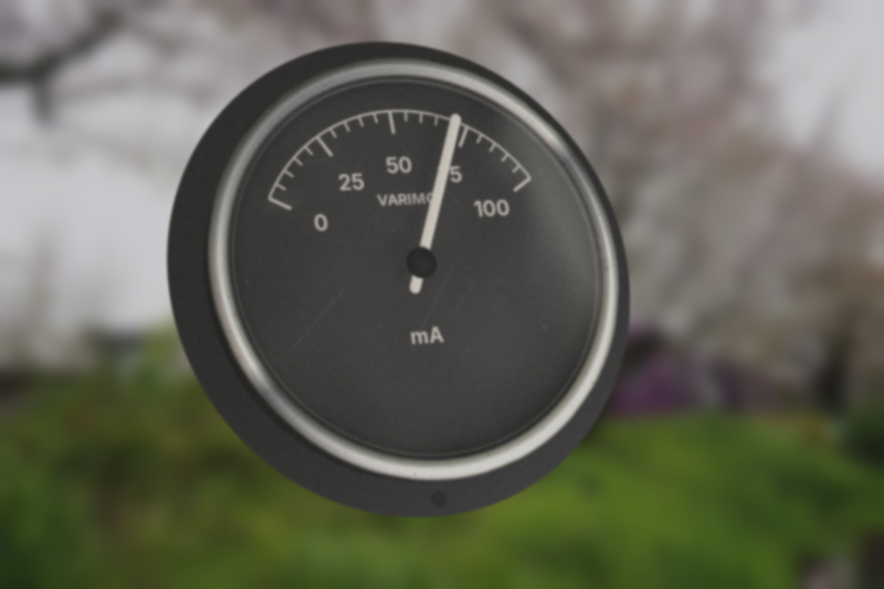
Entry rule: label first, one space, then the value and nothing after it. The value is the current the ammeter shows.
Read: 70 mA
